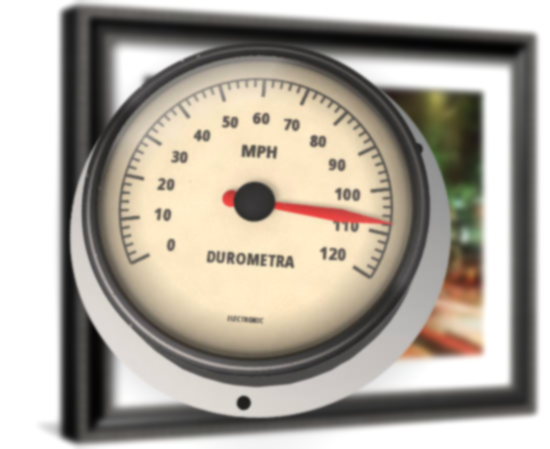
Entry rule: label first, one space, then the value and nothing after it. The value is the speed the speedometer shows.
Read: 108 mph
